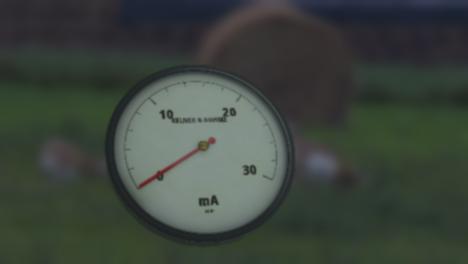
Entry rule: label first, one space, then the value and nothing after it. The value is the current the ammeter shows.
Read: 0 mA
